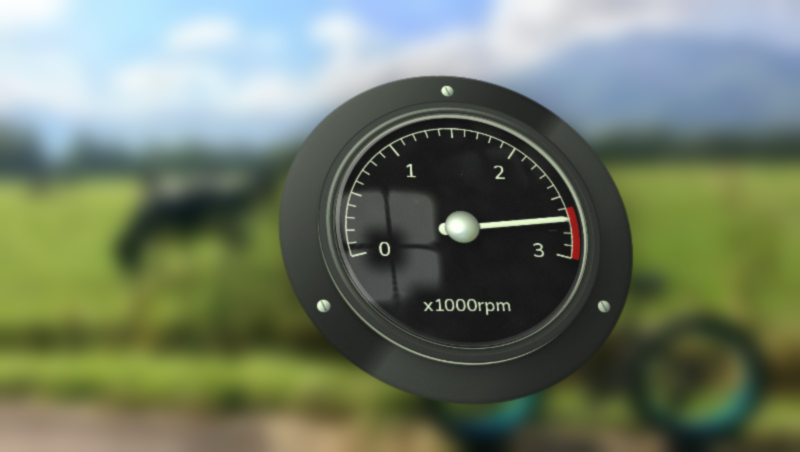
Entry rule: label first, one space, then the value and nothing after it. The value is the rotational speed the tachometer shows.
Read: 2700 rpm
